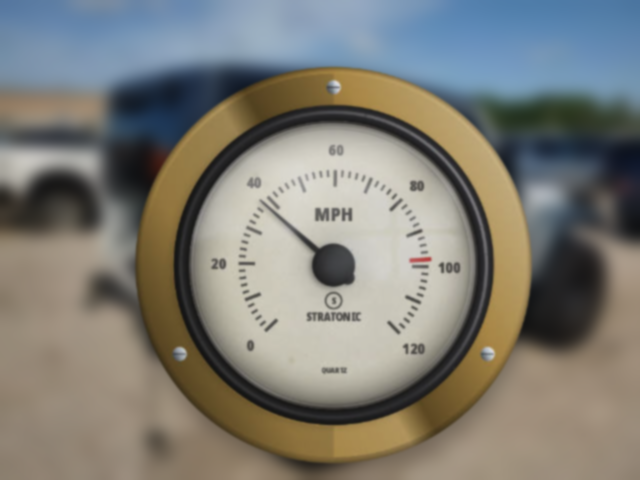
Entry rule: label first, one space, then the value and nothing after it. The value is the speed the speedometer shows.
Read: 38 mph
